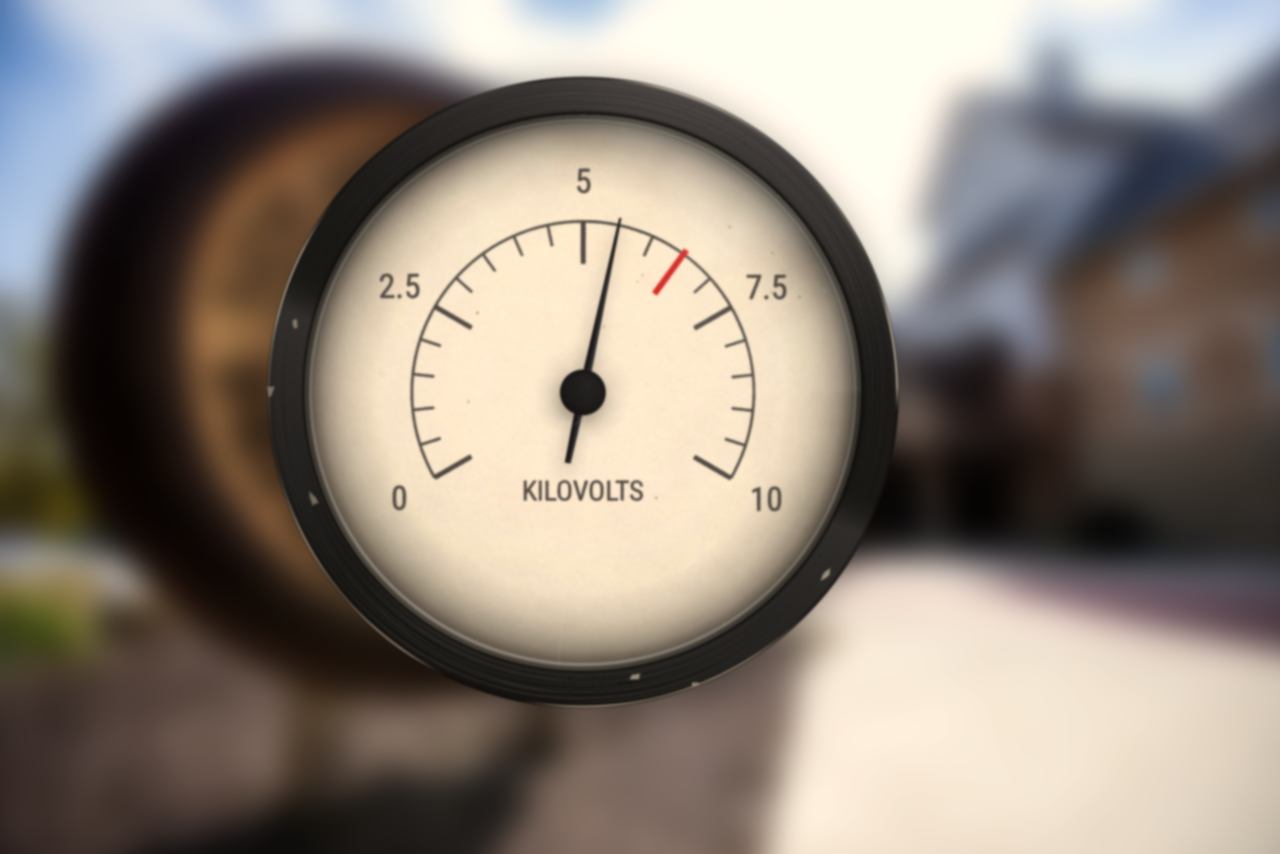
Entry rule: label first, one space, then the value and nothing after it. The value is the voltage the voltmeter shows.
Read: 5.5 kV
